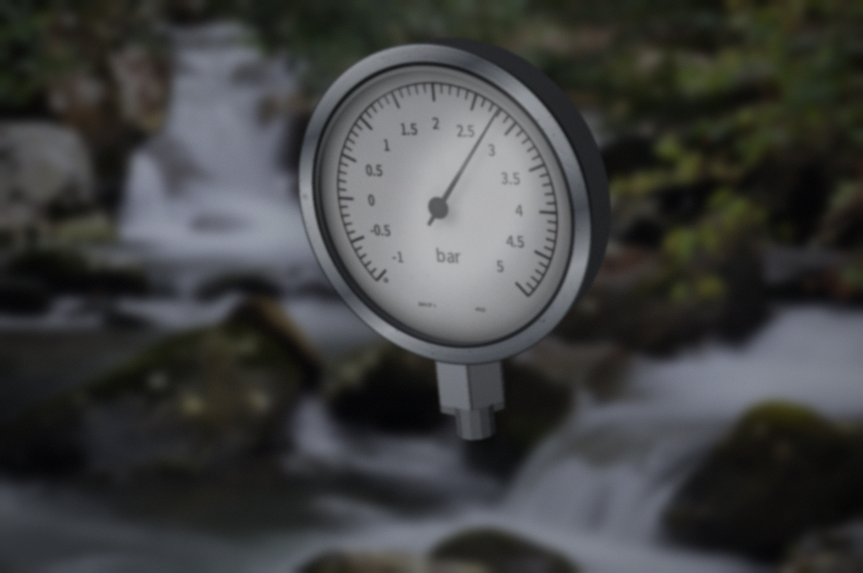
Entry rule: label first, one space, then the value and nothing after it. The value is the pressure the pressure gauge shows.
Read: 2.8 bar
